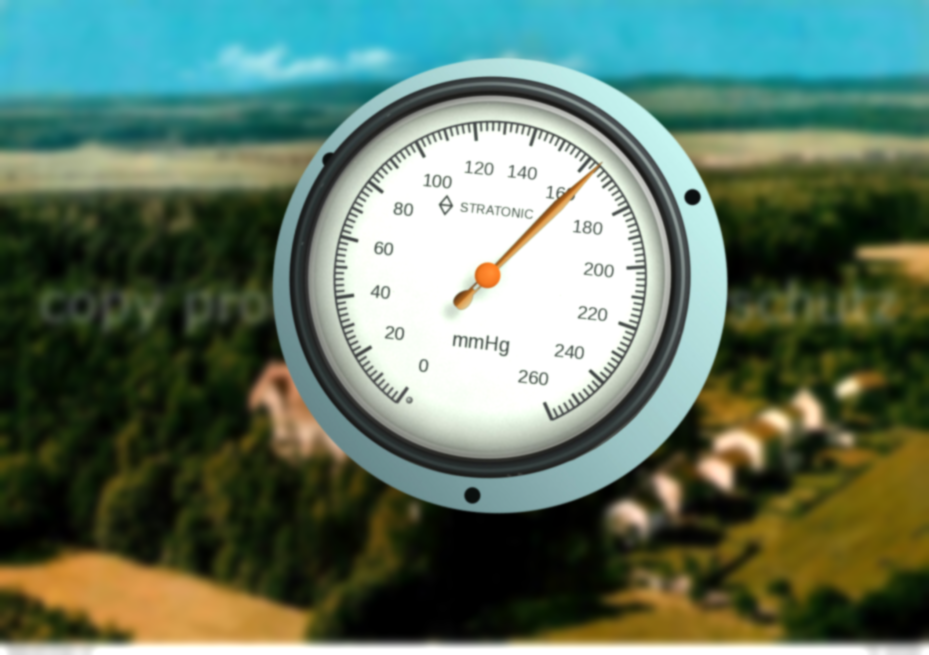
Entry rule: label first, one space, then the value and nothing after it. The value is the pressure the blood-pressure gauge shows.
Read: 164 mmHg
